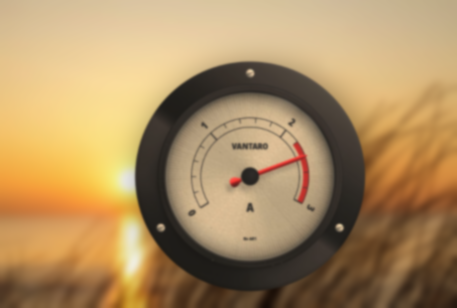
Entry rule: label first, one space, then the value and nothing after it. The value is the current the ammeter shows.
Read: 2.4 A
